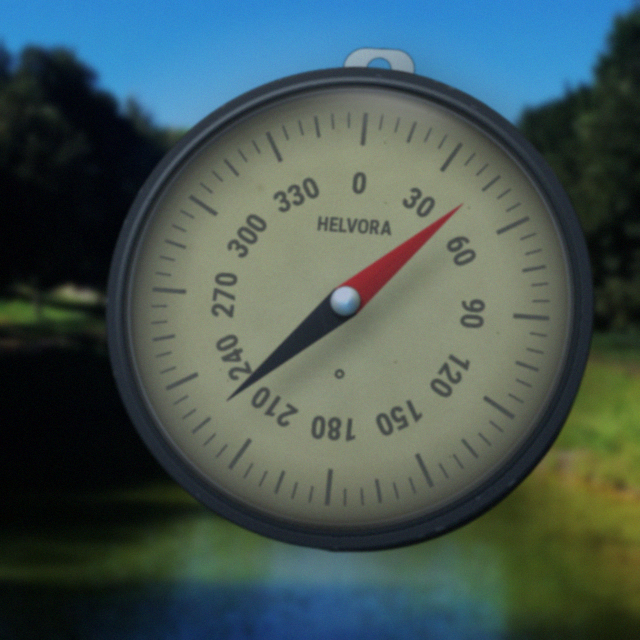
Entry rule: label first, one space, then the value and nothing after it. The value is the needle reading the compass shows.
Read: 45 °
